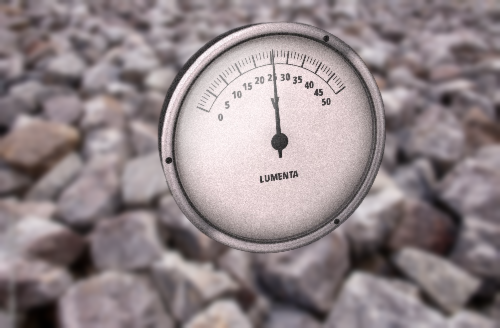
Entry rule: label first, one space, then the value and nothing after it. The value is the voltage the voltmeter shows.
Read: 25 V
